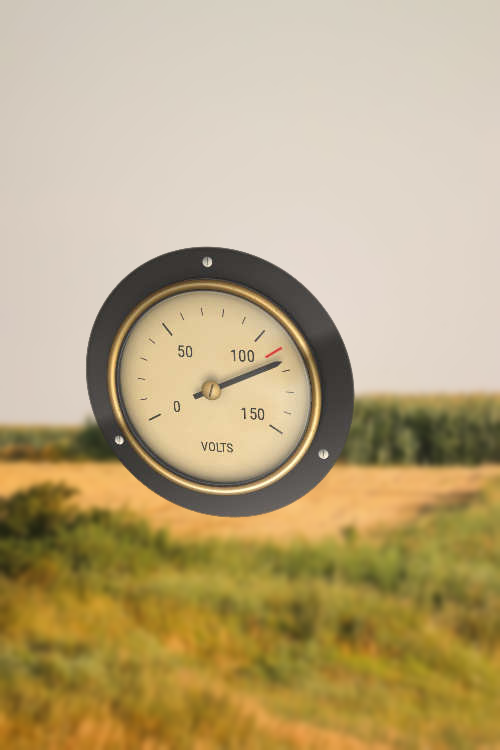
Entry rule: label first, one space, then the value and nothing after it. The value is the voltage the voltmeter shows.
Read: 115 V
